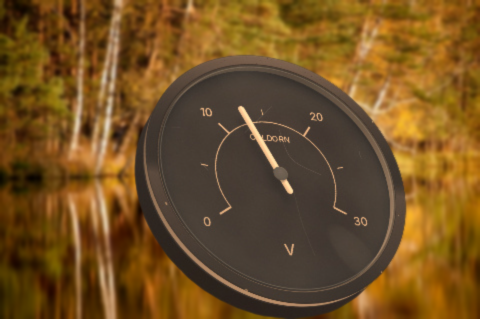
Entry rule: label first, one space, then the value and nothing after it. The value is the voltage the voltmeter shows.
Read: 12.5 V
